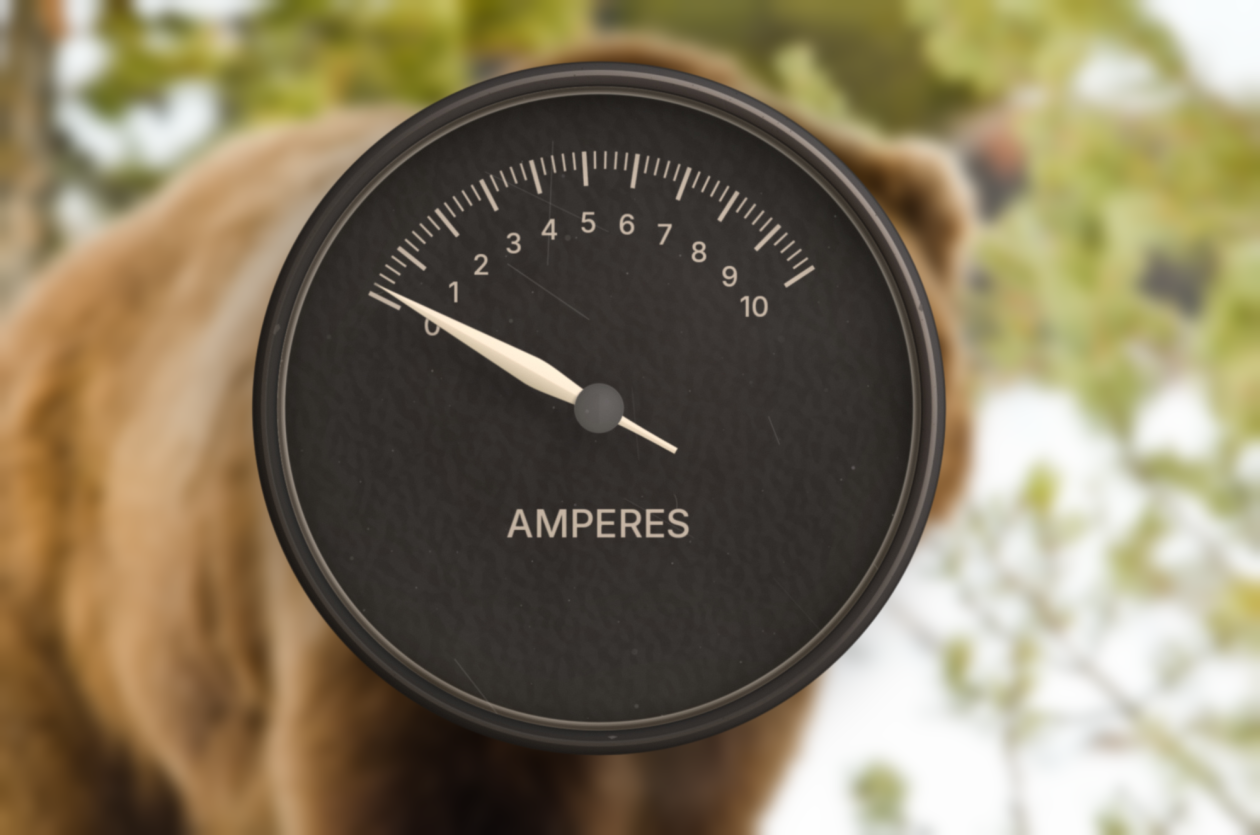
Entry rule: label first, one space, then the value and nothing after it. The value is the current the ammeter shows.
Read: 0.2 A
